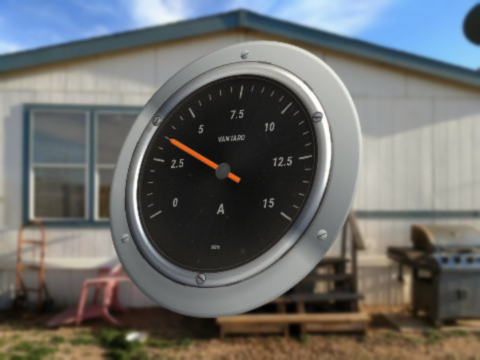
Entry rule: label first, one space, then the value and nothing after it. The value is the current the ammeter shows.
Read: 3.5 A
